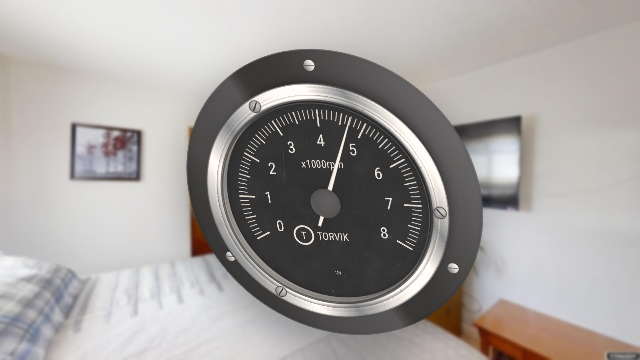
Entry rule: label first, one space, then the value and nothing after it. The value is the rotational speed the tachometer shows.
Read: 4700 rpm
